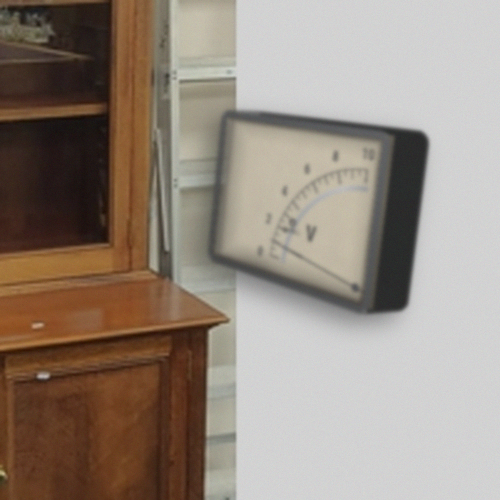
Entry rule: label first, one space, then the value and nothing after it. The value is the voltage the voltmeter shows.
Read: 1 V
